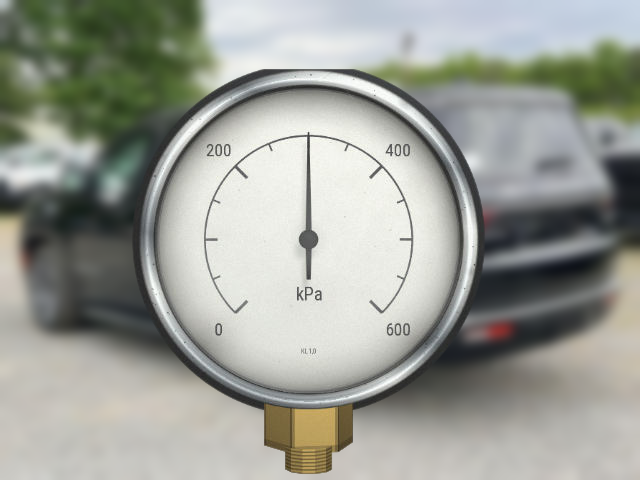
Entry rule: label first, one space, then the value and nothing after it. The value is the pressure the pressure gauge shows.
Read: 300 kPa
